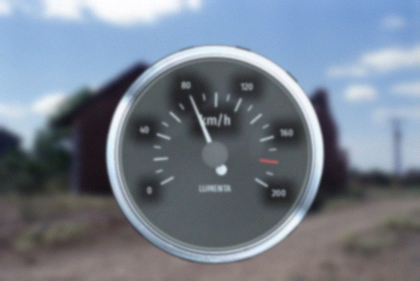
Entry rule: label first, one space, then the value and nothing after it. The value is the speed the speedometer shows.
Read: 80 km/h
